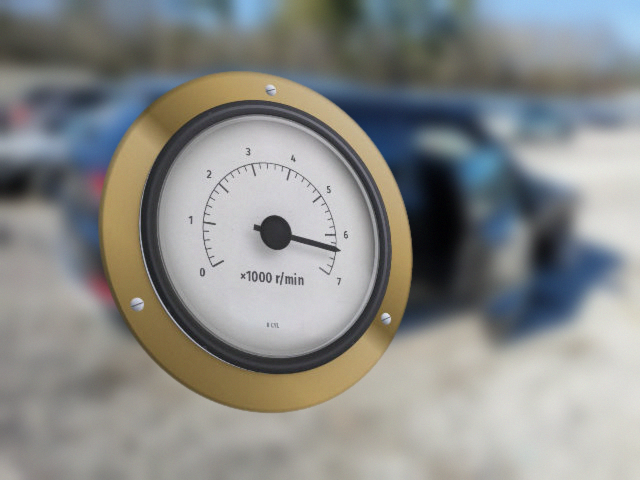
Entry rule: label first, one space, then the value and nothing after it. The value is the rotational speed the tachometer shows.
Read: 6400 rpm
